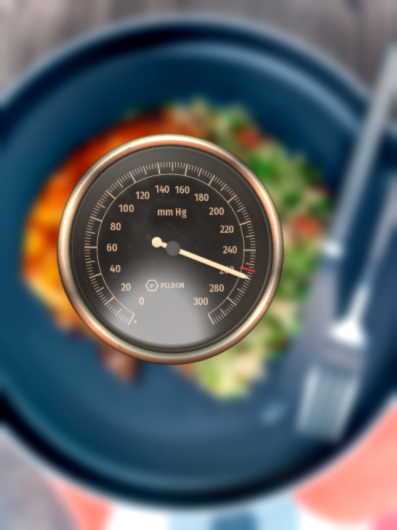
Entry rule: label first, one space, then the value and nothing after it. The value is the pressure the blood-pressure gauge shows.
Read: 260 mmHg
